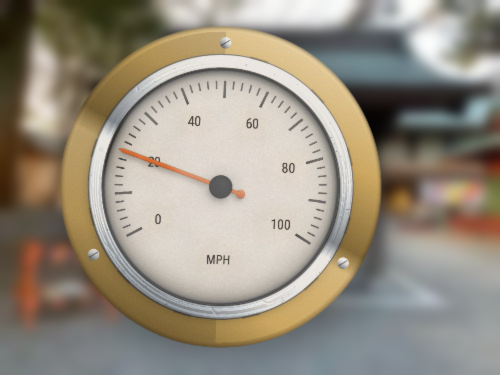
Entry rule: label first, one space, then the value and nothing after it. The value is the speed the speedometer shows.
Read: 20 mph
